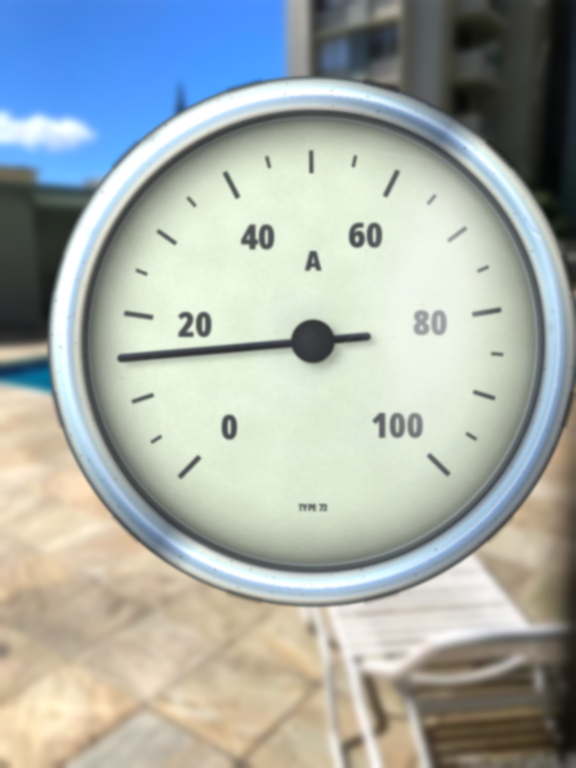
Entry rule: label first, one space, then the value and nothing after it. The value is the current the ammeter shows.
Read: 15 A
